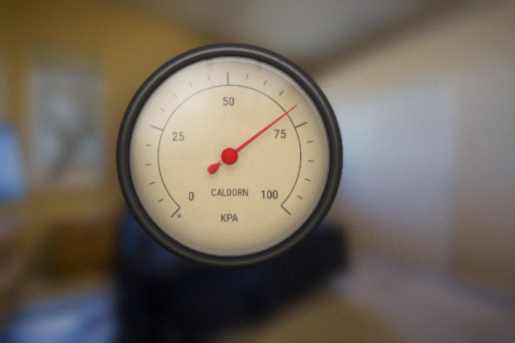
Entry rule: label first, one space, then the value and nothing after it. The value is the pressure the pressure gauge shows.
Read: 70 kPa
